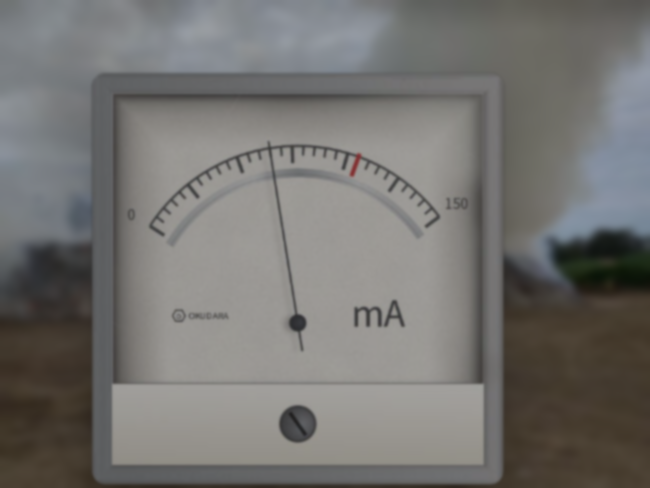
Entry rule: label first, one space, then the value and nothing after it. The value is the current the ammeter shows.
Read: 65 mA
